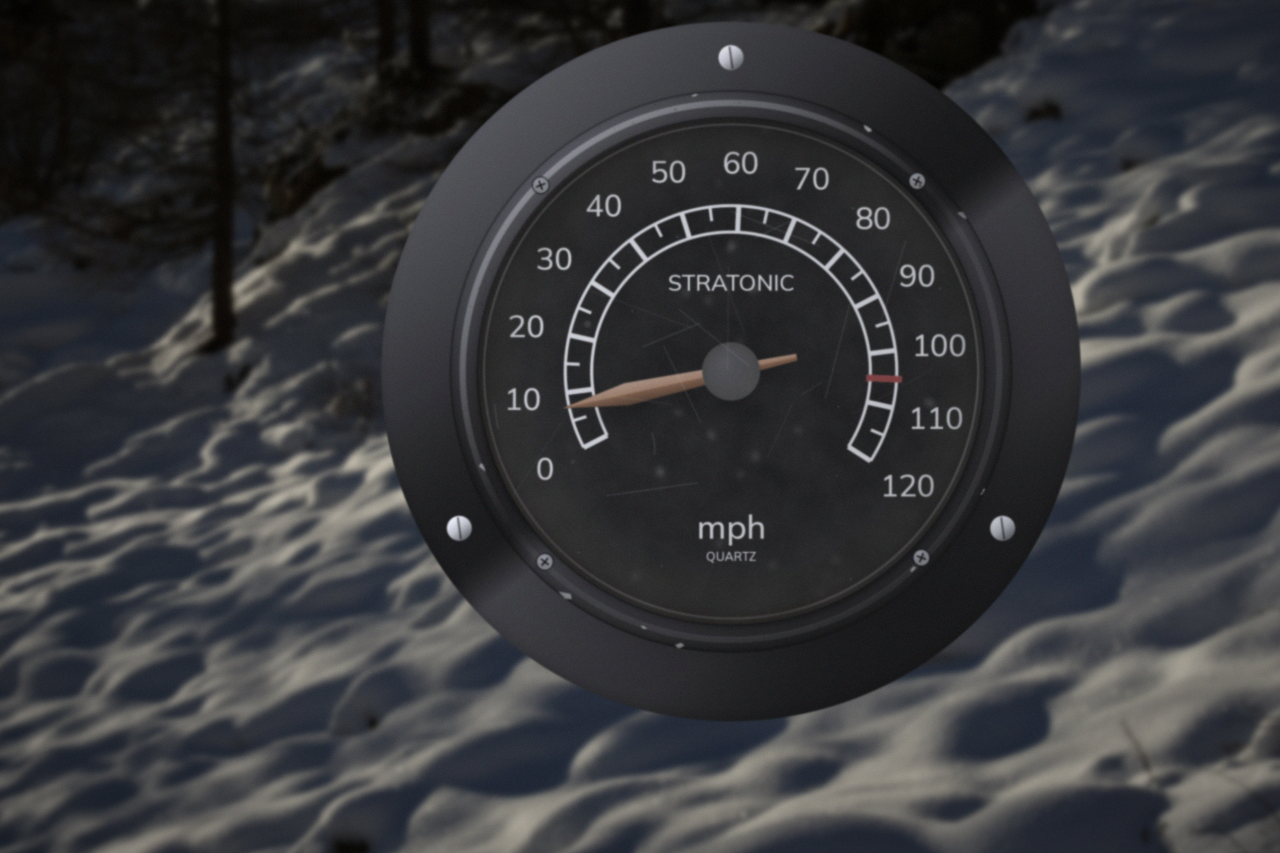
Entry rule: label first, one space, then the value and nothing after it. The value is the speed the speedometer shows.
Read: 7.5 mph
